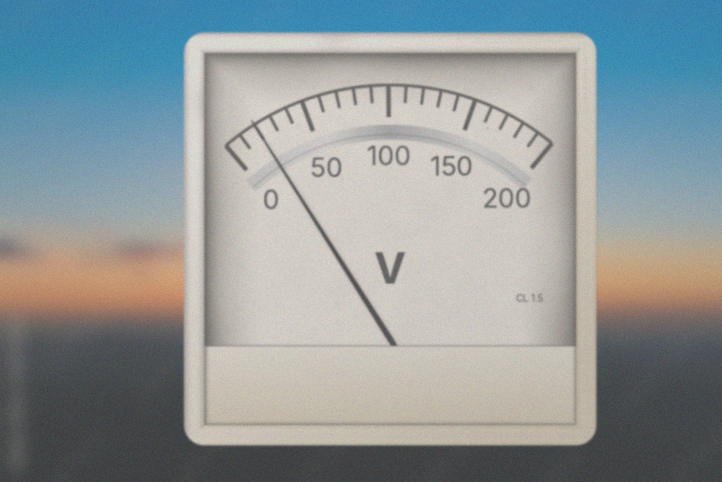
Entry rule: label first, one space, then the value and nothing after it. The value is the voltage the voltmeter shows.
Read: 20 V
